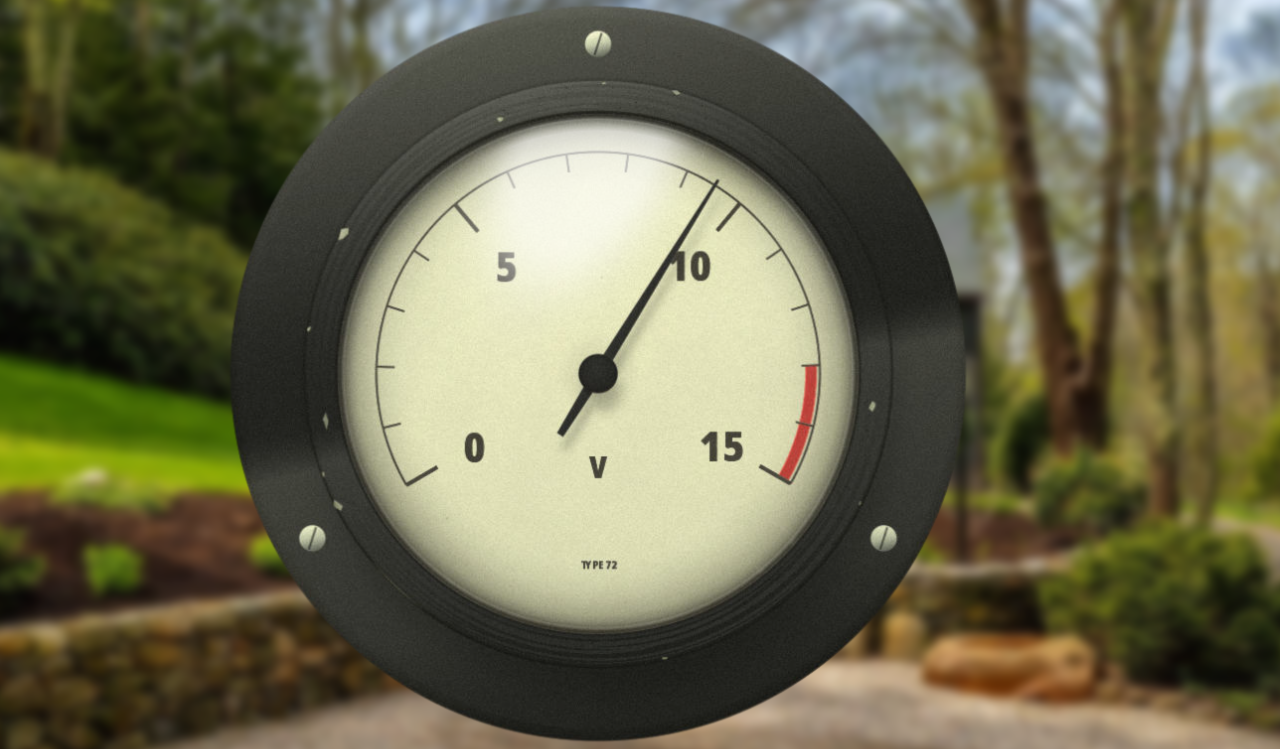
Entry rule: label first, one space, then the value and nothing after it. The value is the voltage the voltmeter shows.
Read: 9.5 V
